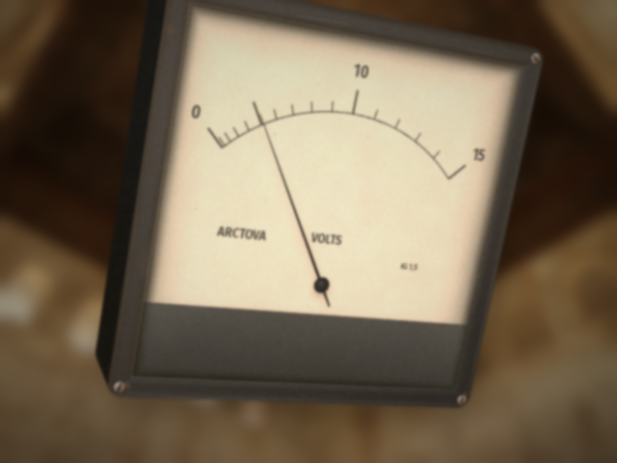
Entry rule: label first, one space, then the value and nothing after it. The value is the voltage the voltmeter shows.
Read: 5 V
